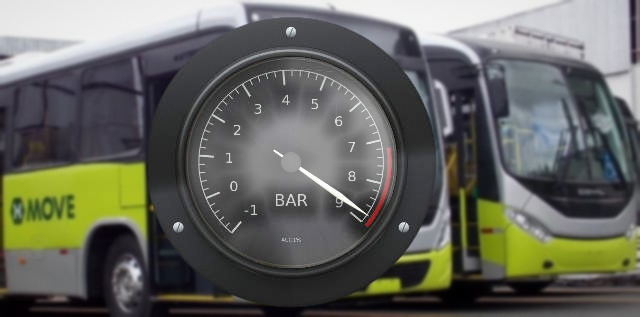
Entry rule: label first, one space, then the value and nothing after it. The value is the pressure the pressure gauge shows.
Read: 8.8 bar
